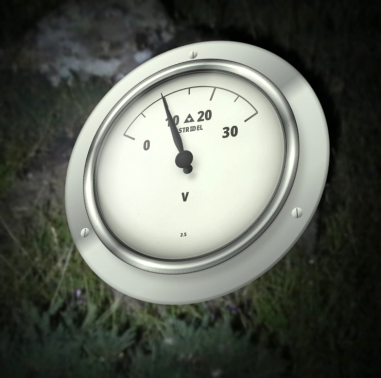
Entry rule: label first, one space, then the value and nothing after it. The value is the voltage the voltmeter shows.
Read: 10 V
